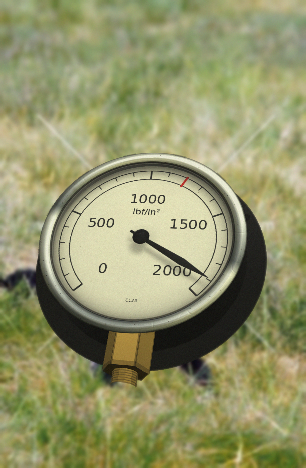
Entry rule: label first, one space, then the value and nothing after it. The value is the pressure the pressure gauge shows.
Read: 1900 psi
